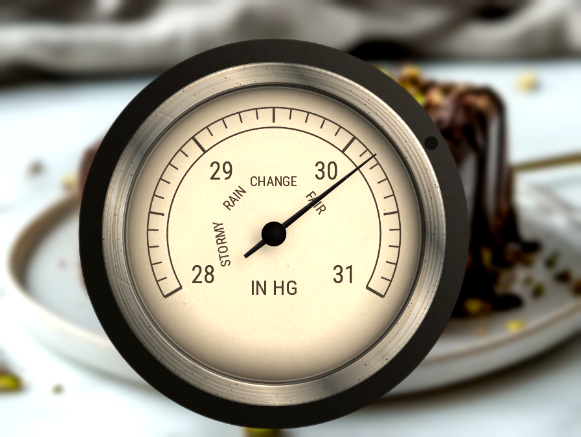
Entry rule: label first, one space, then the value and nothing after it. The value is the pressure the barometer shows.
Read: 30.15 inHg
